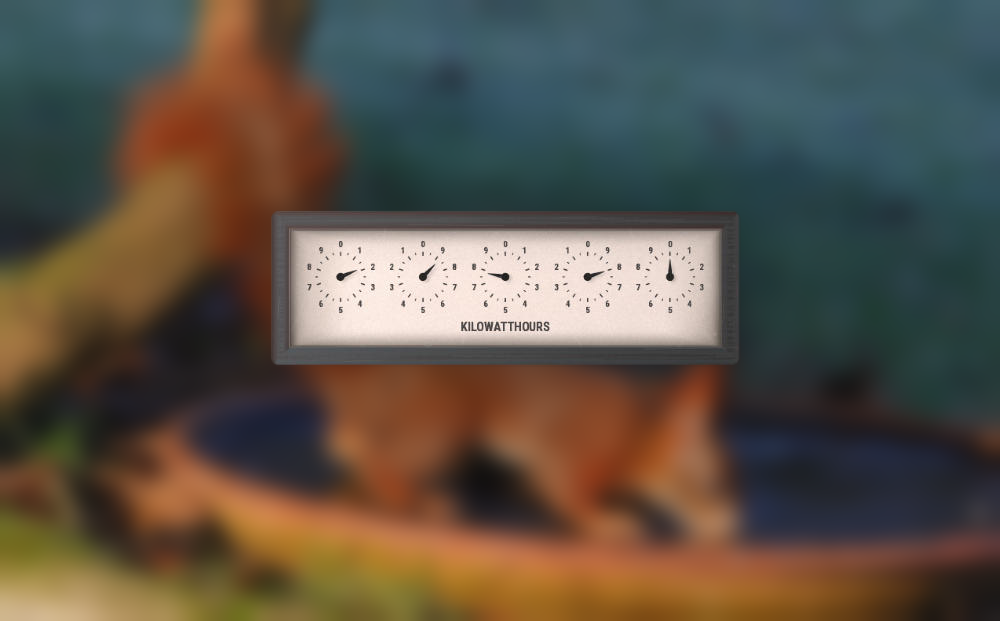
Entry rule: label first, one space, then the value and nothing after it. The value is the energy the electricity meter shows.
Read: 18780 kWh
